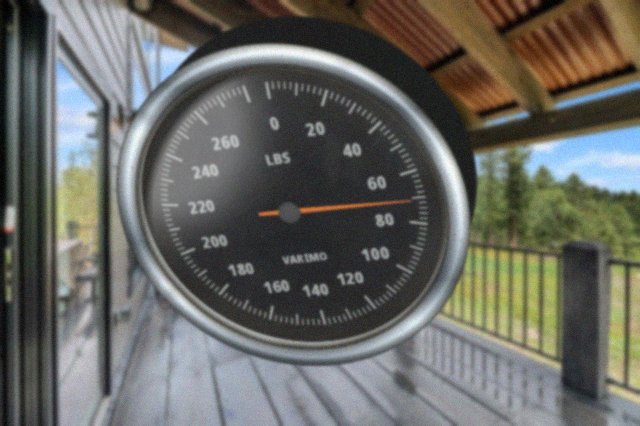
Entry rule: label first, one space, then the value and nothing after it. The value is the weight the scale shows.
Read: 70 lb
